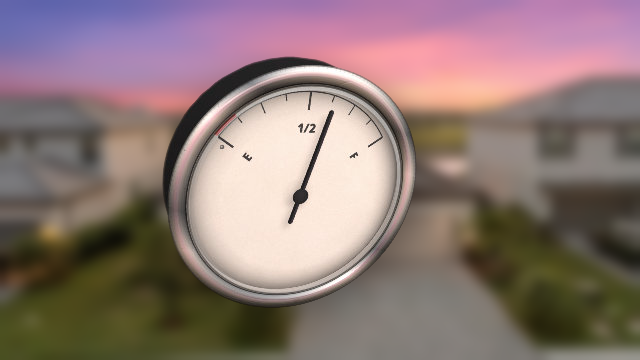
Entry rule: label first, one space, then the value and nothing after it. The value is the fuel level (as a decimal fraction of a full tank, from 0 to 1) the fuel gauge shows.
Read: 0.625
